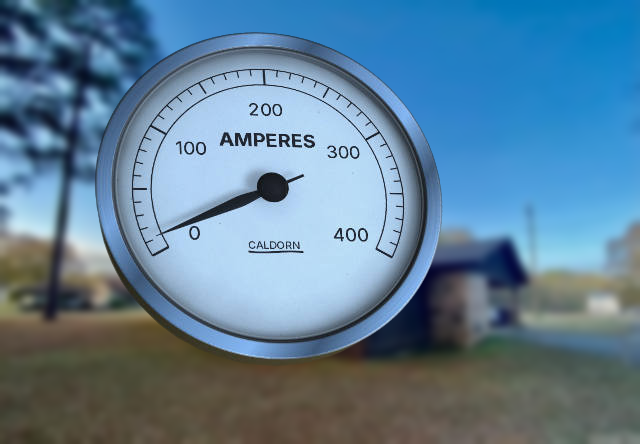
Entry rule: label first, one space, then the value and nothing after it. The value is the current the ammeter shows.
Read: 10 A
